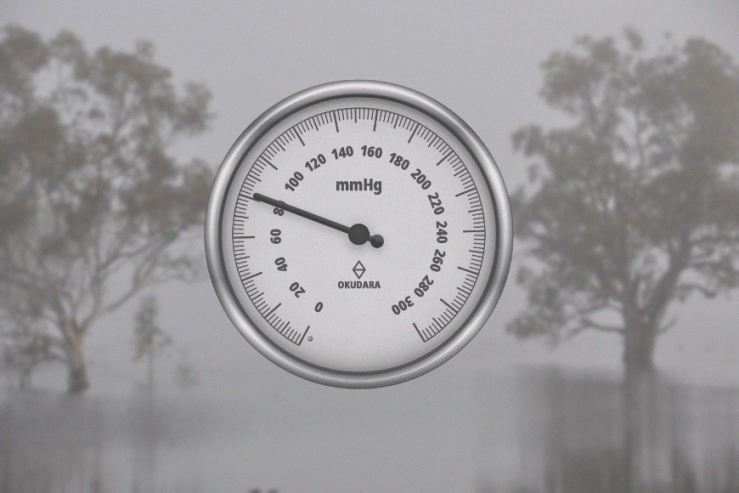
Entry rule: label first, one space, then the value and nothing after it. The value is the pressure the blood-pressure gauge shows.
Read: 82 mmHg
